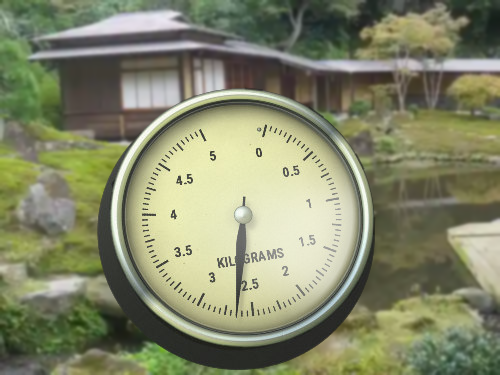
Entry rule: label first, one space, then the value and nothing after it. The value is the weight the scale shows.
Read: 2.65 kg
